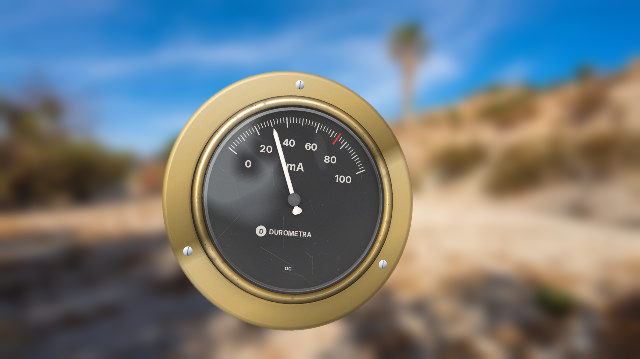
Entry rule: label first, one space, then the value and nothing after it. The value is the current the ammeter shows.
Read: 30 mA
